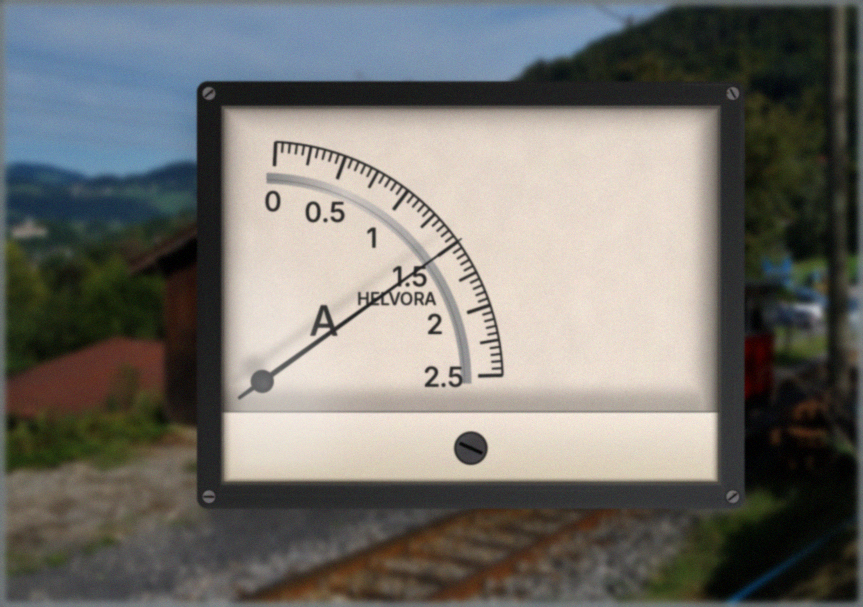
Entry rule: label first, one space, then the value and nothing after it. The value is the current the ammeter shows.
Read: 1.5 A
